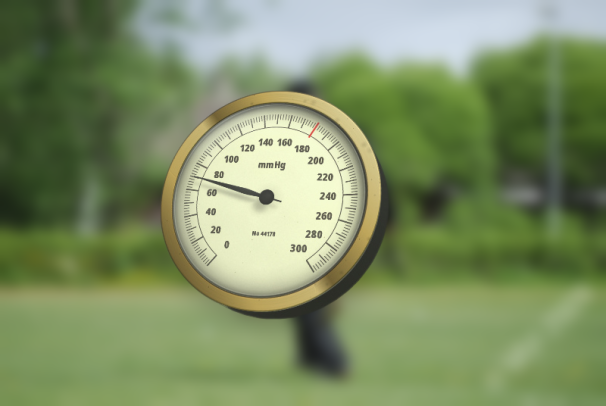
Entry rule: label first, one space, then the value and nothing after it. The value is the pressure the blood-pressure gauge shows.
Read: 70 mmHg
